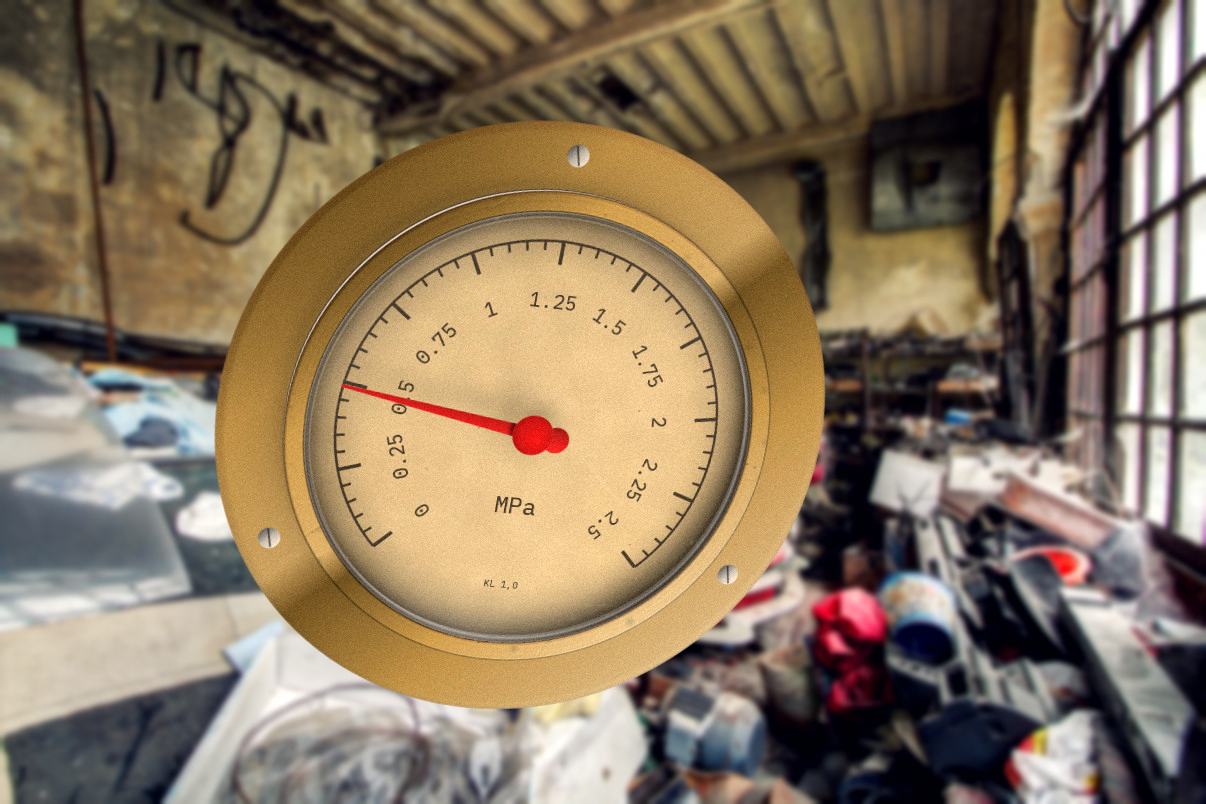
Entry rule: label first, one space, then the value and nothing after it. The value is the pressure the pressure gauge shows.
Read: 0.5 MPa
